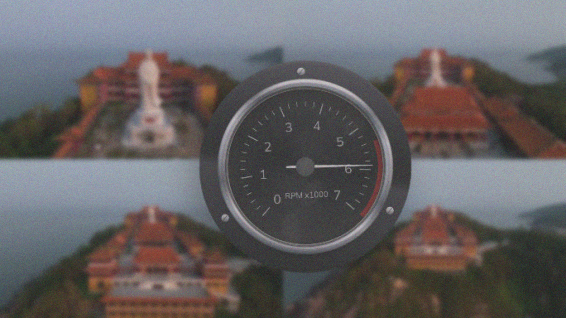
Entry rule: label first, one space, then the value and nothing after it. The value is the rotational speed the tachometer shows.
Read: 5900 rpm
